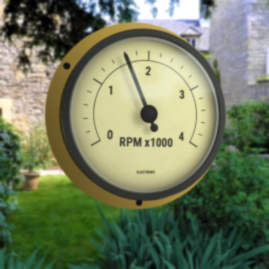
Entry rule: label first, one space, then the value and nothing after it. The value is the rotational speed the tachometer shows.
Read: 1600 rpm
